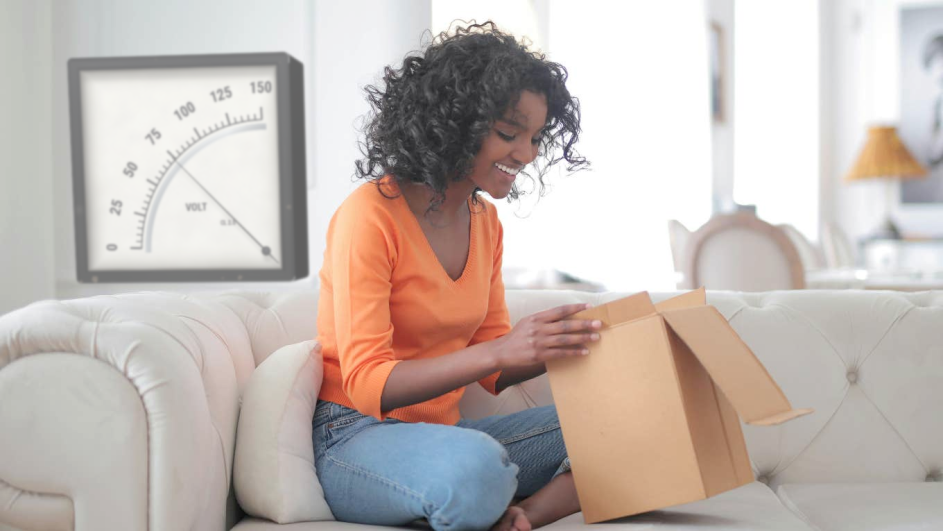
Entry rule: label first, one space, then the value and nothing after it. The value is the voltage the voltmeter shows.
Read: 75 V
